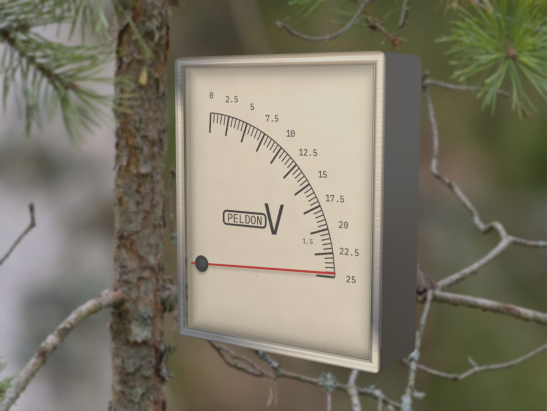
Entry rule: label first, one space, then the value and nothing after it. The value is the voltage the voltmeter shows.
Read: 24.5 V
